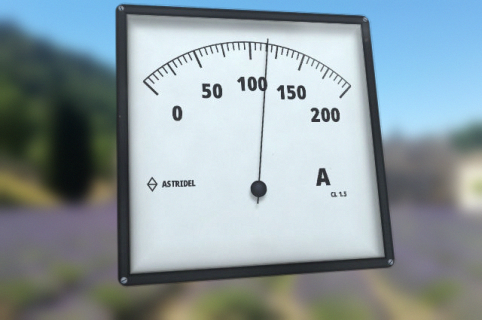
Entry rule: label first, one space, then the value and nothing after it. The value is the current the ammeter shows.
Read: 115 A
